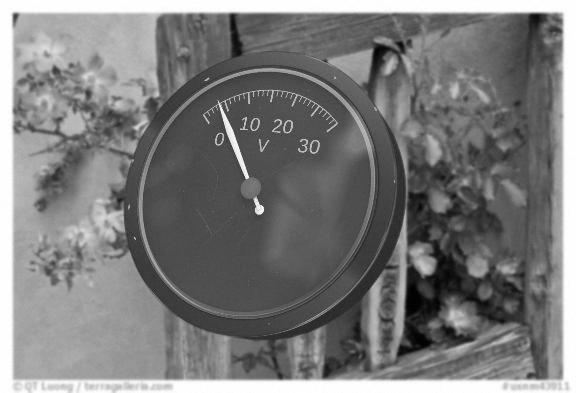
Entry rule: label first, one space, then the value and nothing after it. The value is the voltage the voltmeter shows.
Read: 4 V
